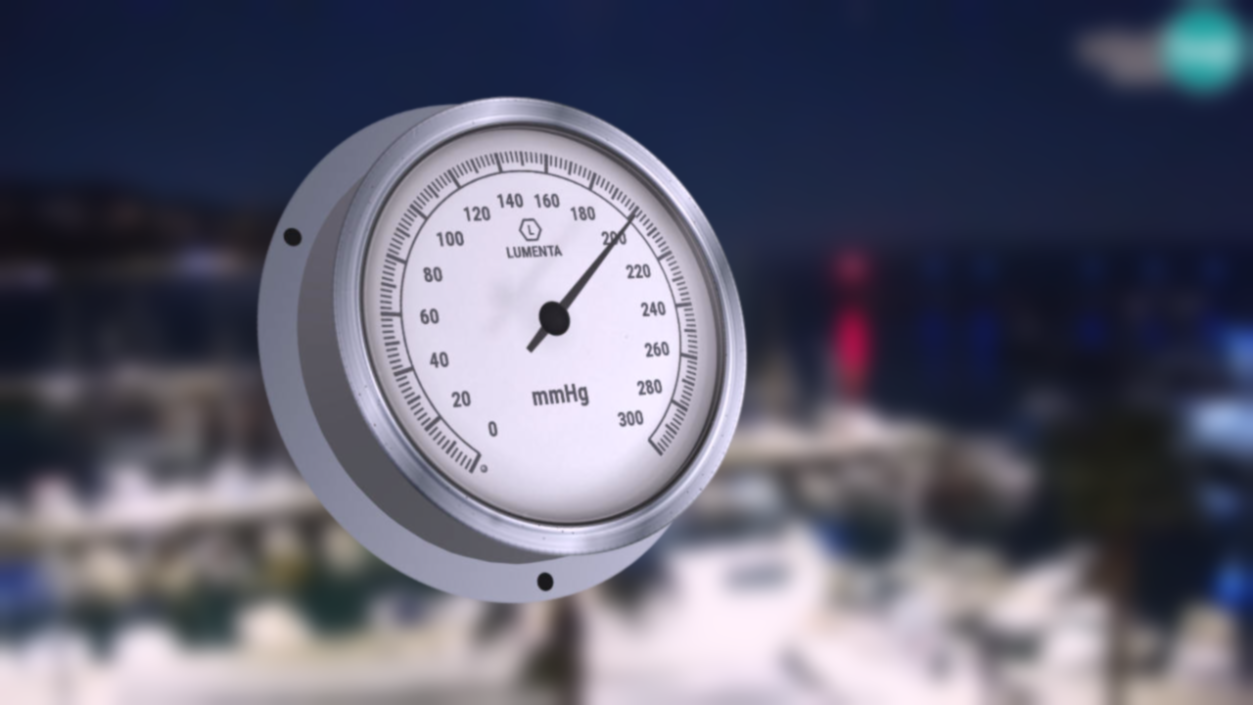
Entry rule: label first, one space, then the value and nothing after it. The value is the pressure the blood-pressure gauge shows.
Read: 200 mmHg
